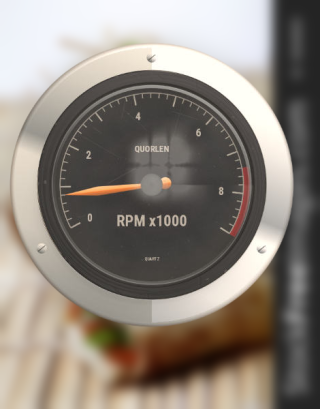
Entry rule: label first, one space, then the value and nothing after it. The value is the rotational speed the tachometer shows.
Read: 800 rpm
